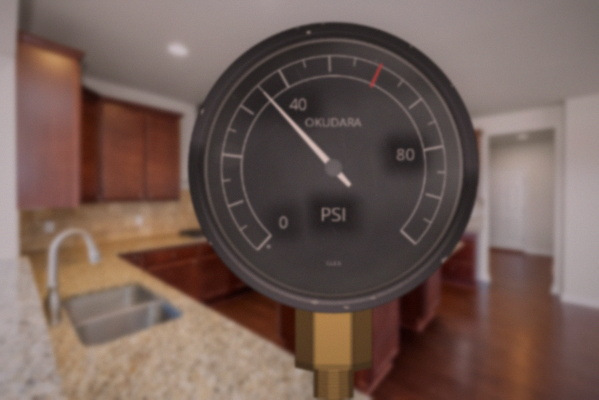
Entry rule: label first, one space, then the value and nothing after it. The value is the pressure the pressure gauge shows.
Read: 35 psi
